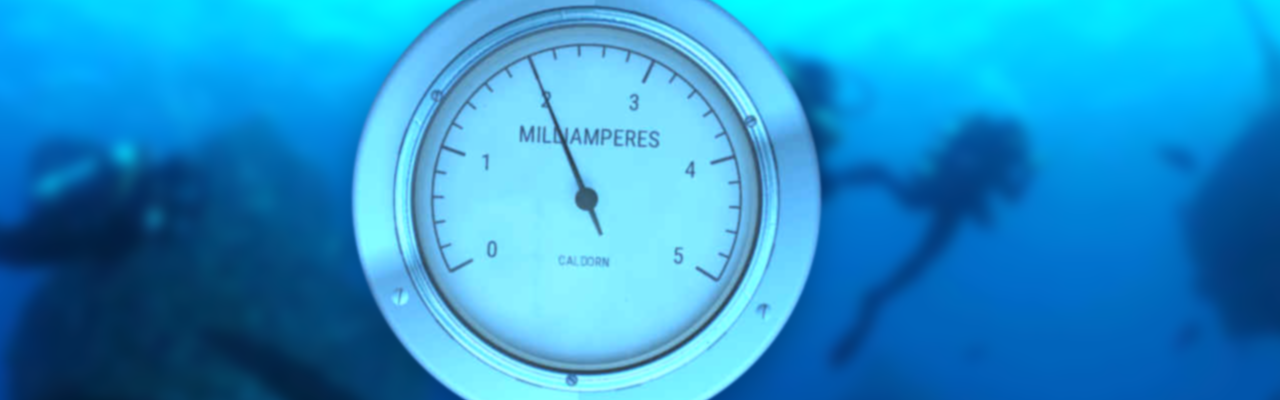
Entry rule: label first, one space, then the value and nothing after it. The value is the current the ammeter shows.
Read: 2 mA
